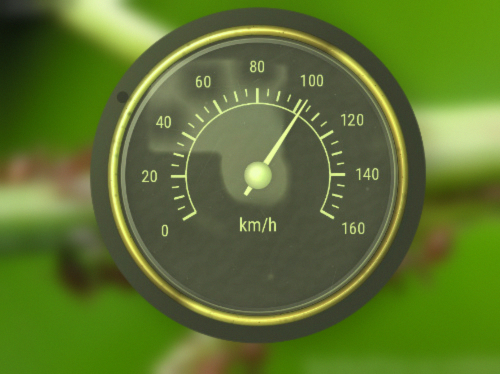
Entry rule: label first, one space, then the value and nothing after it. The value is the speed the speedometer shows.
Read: 102.5 km/h
